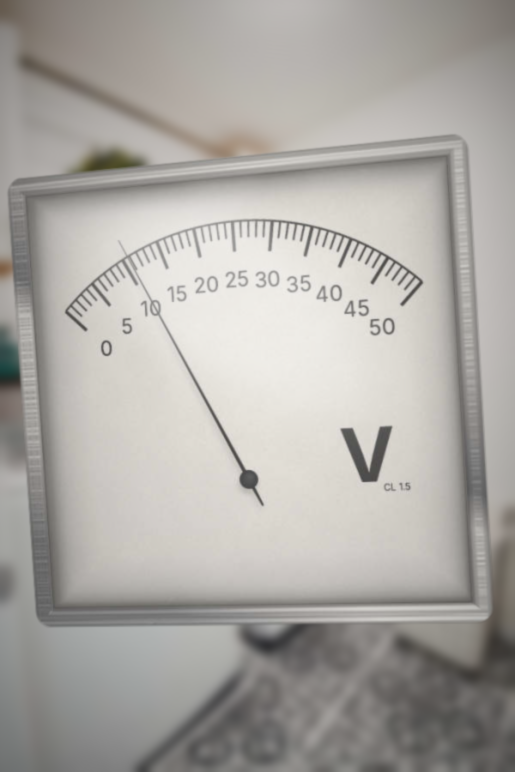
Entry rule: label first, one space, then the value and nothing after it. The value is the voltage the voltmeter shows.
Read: 11 V
